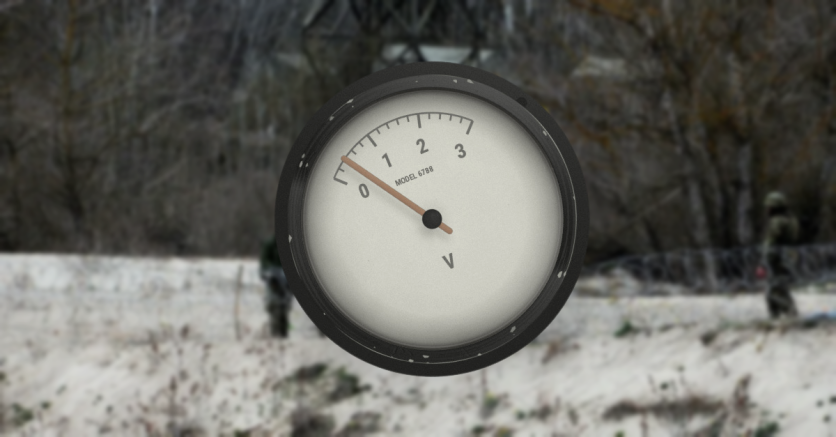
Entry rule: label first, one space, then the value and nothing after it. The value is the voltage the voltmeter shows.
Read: 0.4 V
